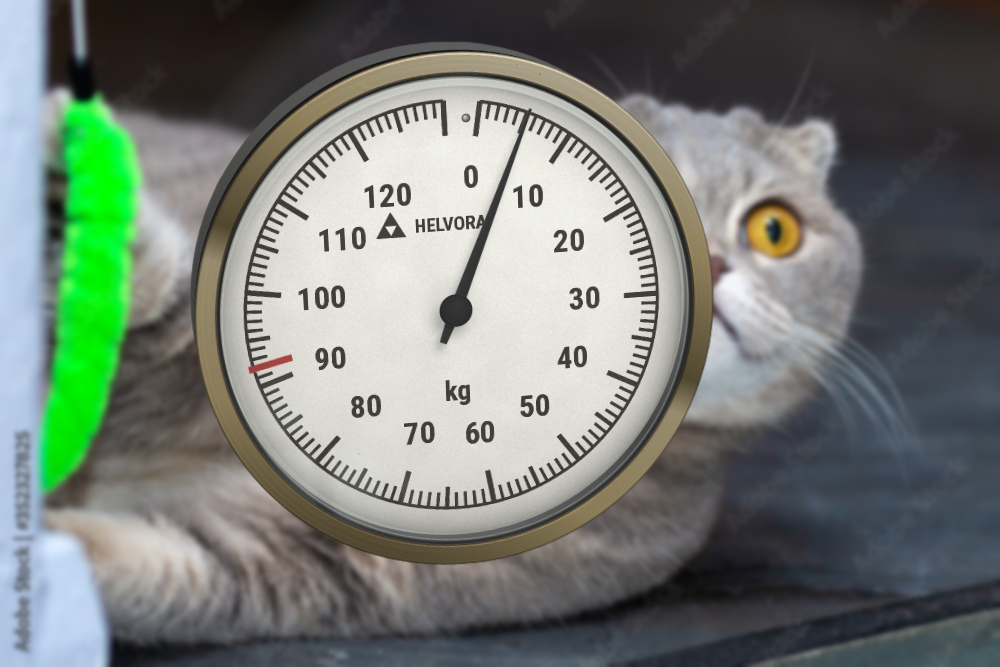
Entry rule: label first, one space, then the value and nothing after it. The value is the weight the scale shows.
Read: 5 kg
